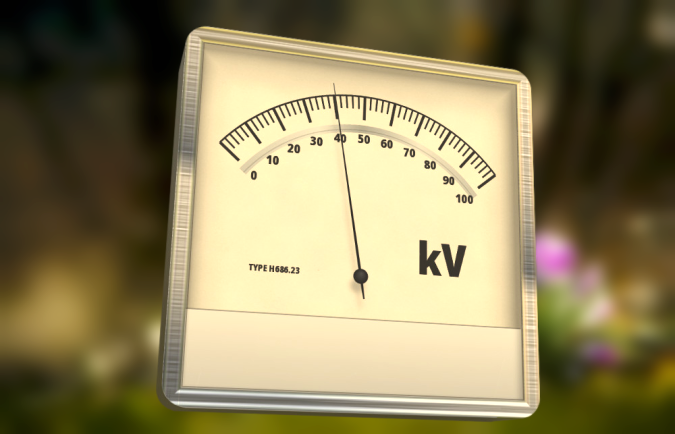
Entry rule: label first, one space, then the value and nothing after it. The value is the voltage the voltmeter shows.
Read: 40 kV
